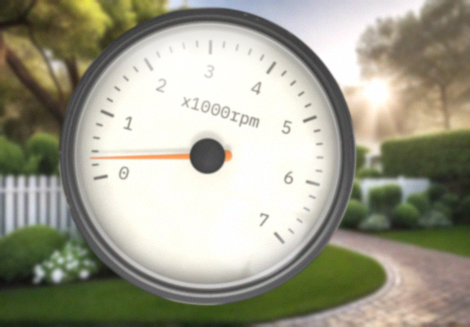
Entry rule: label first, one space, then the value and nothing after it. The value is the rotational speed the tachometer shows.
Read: 300 rpm
